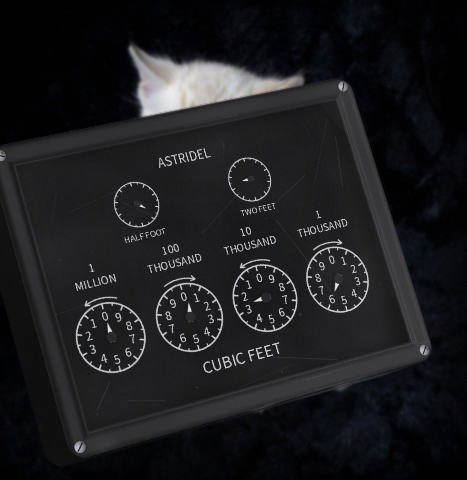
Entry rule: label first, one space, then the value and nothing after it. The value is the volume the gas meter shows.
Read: 2600 ft³
